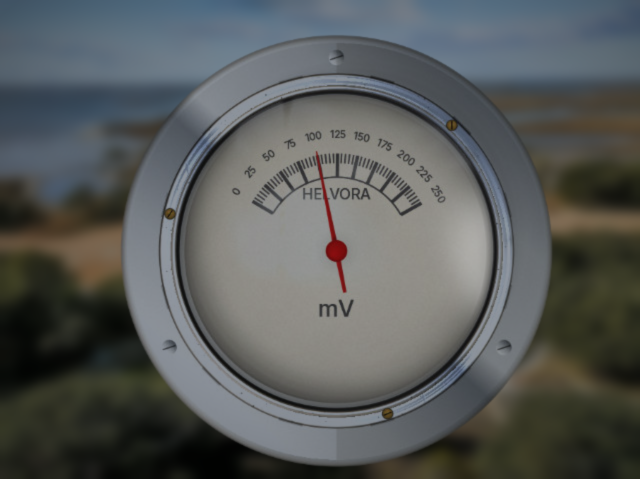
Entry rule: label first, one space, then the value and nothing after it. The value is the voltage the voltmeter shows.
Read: 100 mV
